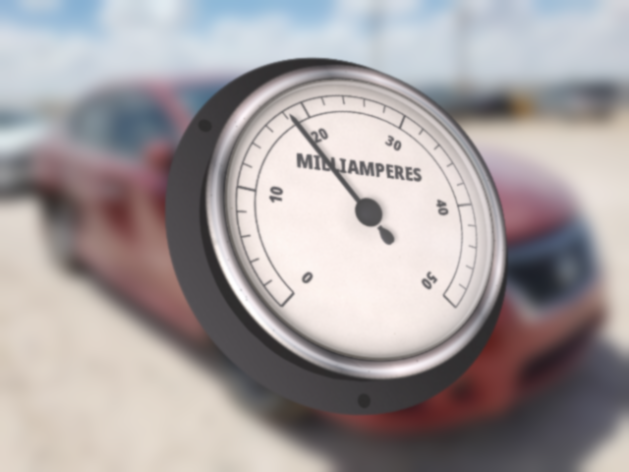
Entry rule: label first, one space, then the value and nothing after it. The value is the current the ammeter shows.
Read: 18 mA
